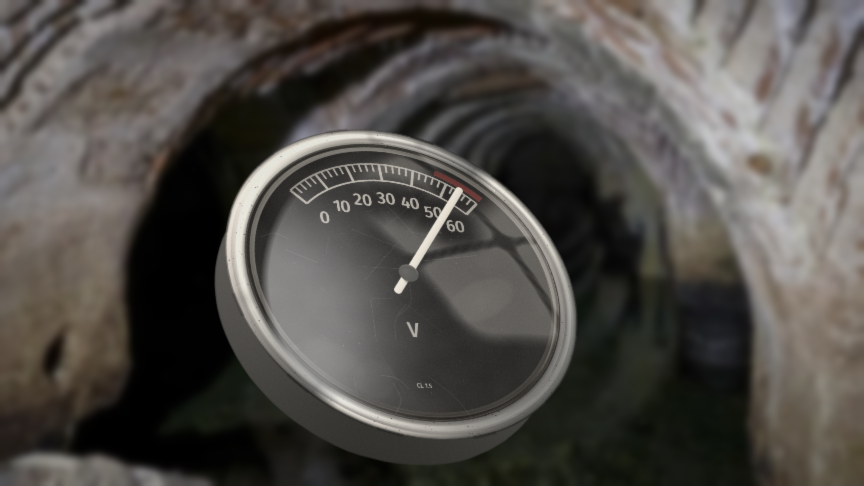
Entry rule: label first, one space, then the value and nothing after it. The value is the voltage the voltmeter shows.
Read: 54 V
